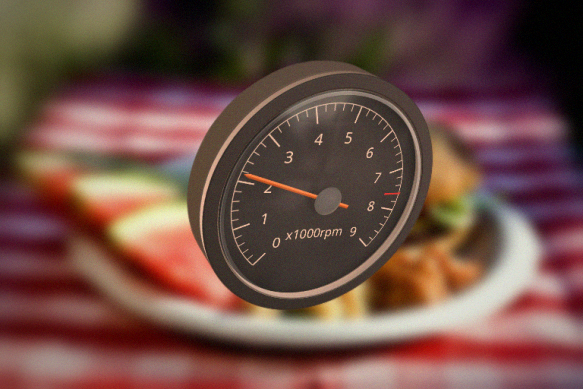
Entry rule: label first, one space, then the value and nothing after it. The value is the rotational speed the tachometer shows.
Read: 2200 rpm
